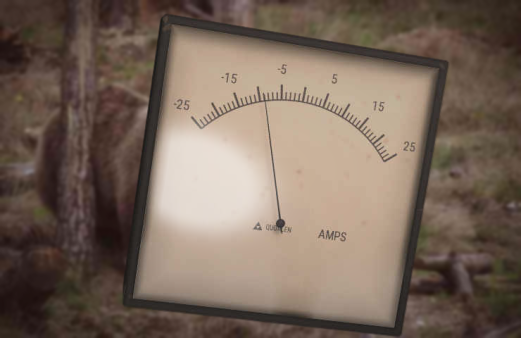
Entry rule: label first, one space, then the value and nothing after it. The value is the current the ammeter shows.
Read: -9 A
